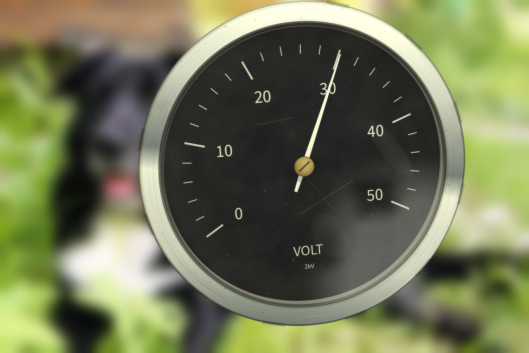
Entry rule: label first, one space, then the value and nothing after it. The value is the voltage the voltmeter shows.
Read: 30 V
